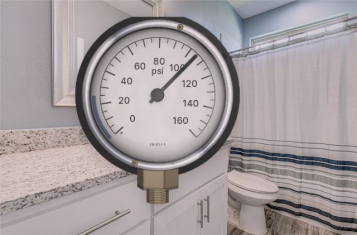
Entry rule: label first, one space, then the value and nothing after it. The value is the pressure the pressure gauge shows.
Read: 105 psi
